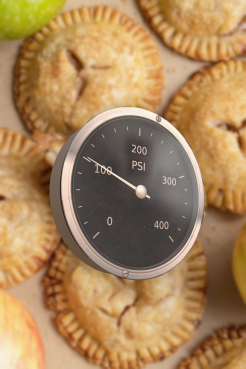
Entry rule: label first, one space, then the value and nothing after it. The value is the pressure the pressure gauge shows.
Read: 100 psi
